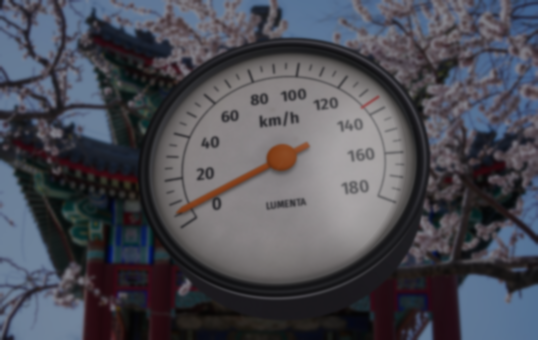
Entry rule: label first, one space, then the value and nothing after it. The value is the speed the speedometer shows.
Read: 5 km/h
